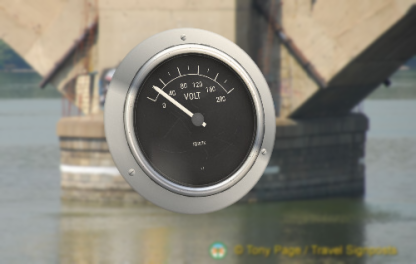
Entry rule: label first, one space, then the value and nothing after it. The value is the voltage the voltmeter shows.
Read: 20 V
